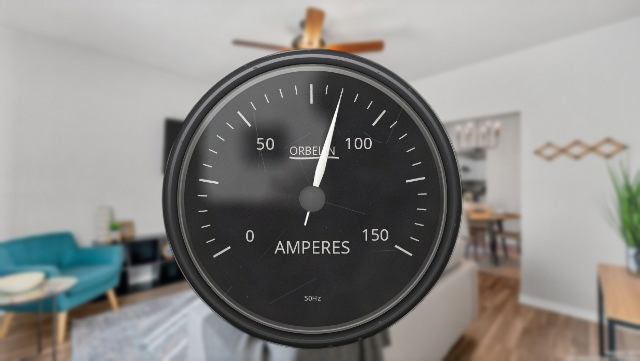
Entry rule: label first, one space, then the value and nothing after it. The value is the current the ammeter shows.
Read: 85 A
